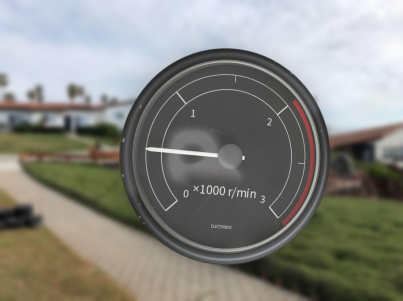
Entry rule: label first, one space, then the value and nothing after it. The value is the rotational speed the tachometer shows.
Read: 500 rpm
